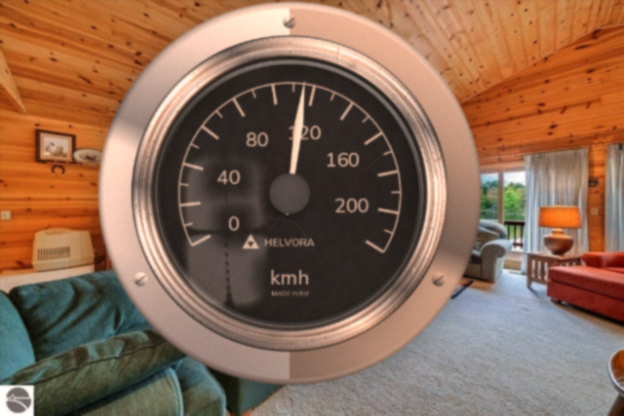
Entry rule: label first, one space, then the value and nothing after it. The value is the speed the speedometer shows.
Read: 115 km/h
